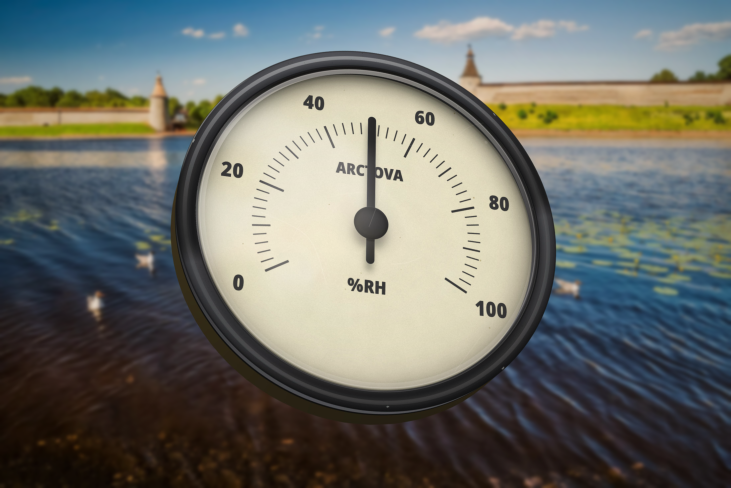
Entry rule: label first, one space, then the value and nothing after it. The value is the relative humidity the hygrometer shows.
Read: 50 %
